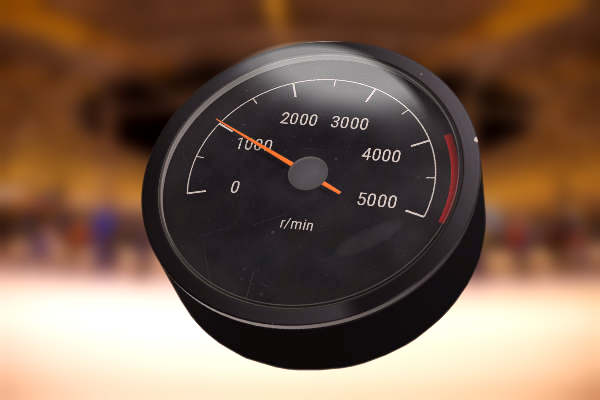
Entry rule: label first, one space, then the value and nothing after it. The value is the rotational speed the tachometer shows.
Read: 1000 rpm
